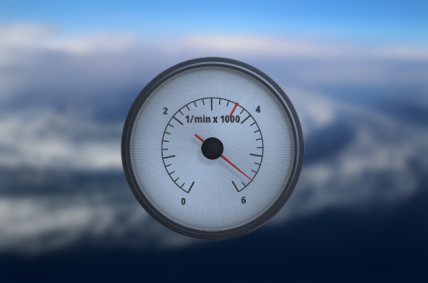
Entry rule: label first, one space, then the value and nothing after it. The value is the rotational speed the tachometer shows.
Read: 5600 rpm
